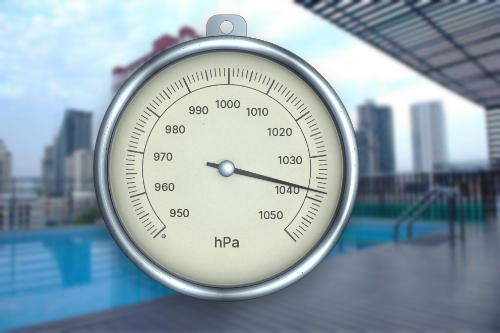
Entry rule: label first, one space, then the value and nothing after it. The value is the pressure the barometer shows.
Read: 1038 hPa
